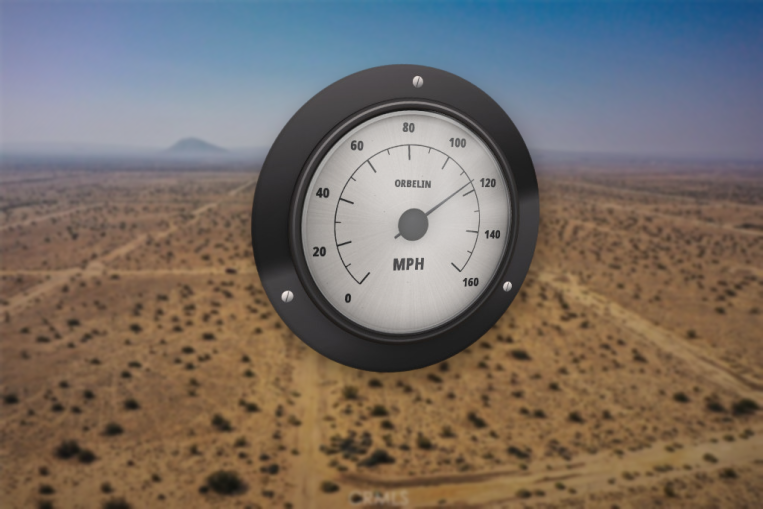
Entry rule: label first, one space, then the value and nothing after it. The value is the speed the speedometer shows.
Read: 115 mph
